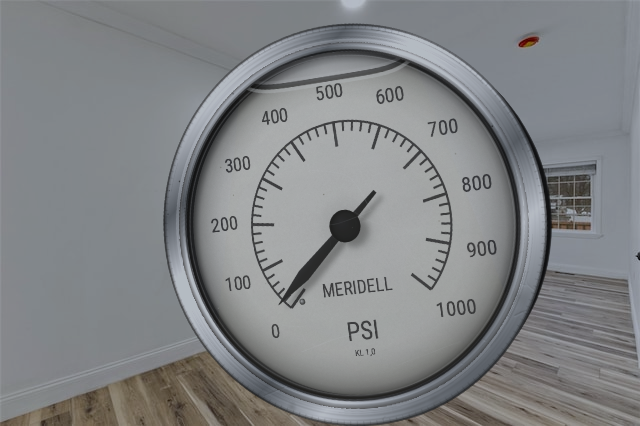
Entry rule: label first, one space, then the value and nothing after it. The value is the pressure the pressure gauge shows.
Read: 20 psi
